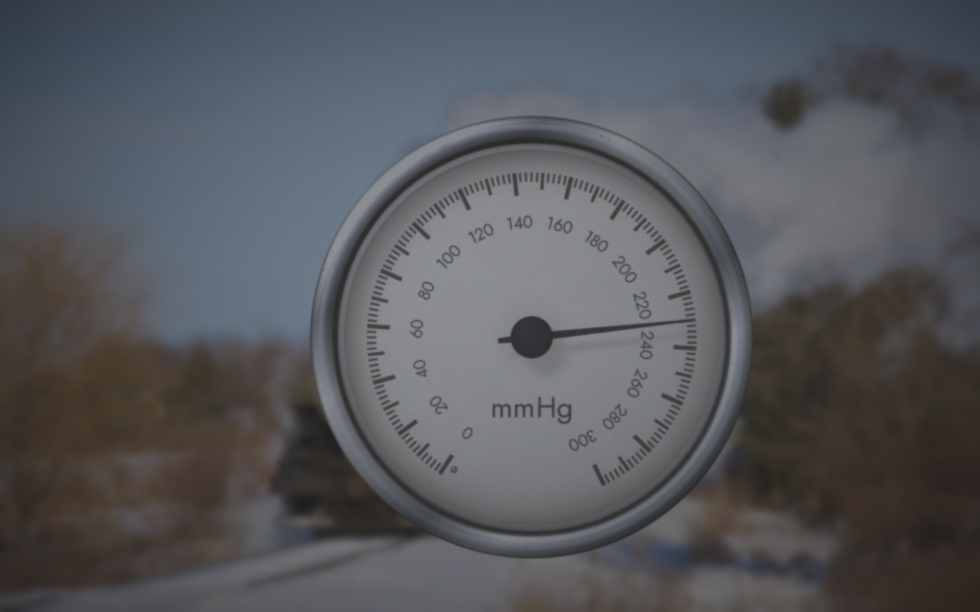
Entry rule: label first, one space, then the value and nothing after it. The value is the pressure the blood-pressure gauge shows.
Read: 230 mmHg
